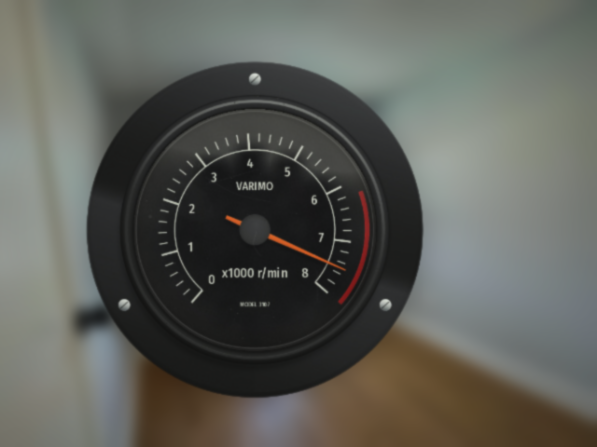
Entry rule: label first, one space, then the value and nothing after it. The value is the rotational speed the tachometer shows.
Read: 7500 rpm
